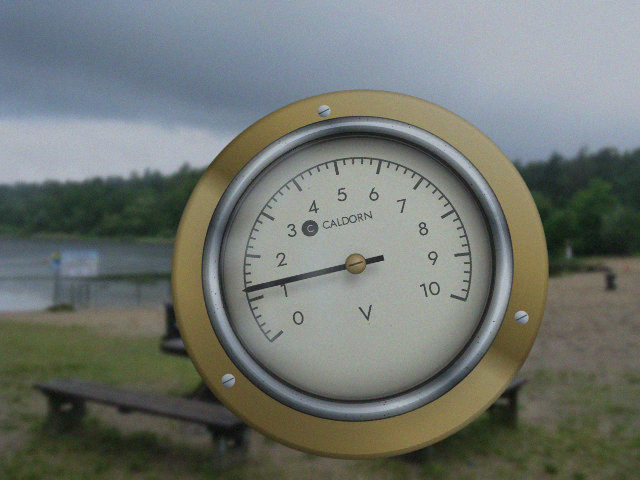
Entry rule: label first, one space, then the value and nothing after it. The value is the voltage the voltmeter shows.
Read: 1.2 V
